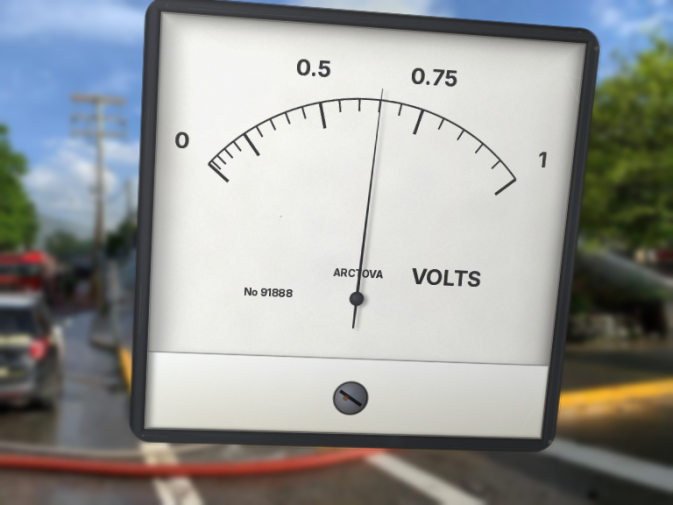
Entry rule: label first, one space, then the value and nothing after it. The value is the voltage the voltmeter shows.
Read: 0.65 V
